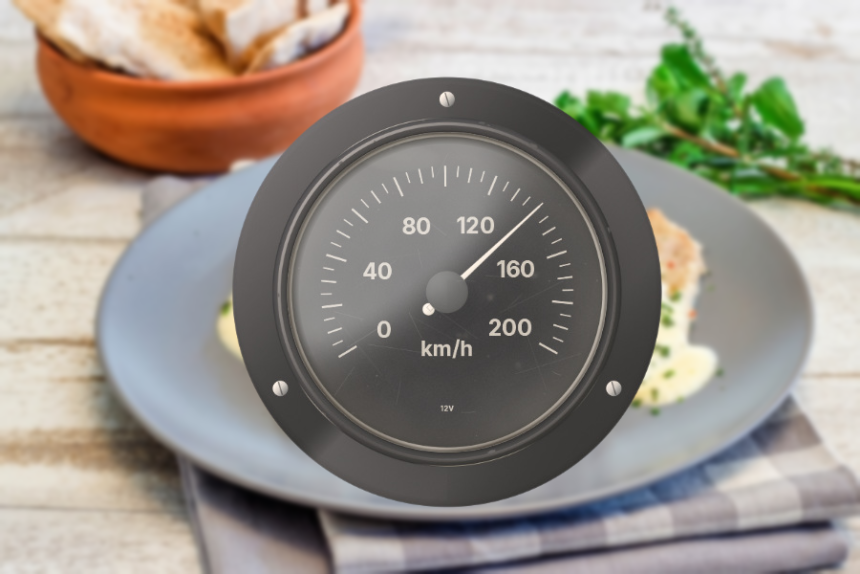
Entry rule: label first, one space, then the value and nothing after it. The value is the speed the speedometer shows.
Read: 140 km/h
